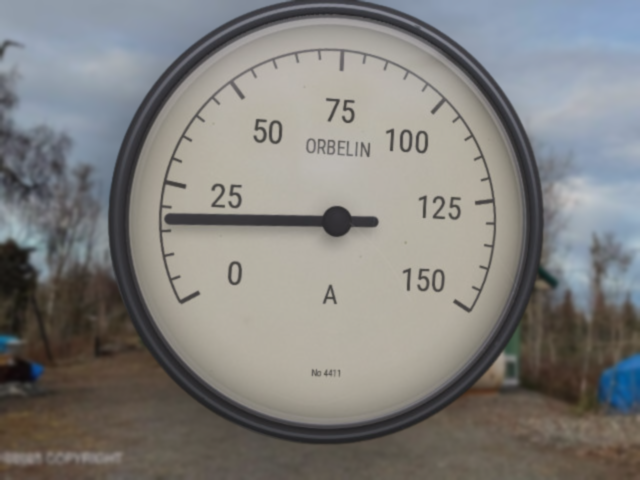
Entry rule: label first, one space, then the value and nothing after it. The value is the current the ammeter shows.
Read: 17.5 A
